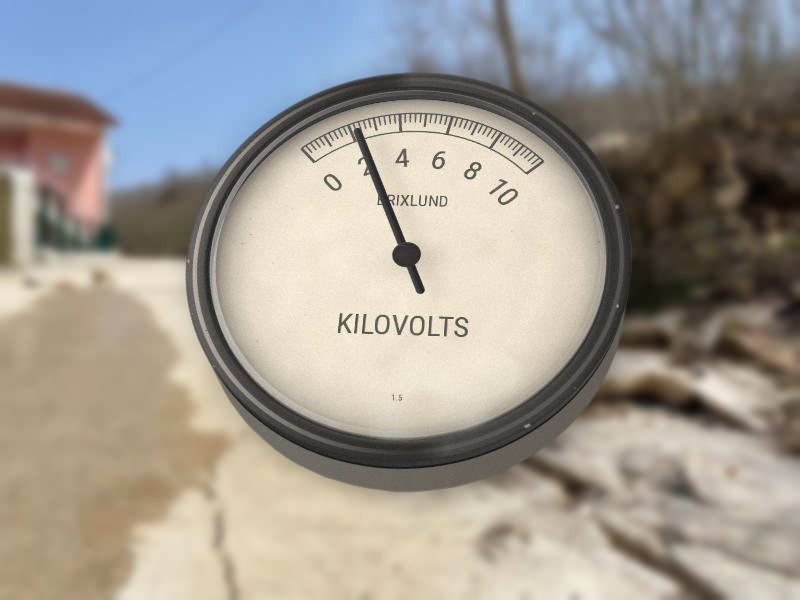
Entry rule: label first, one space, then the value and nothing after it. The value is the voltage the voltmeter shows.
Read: 2.2 kV
